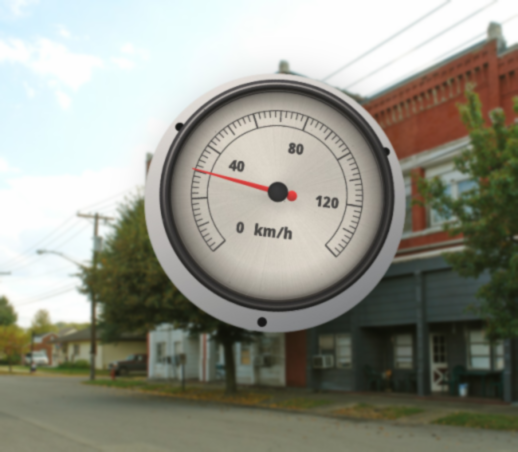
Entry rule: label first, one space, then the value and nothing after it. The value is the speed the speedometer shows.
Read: 30 km/h
